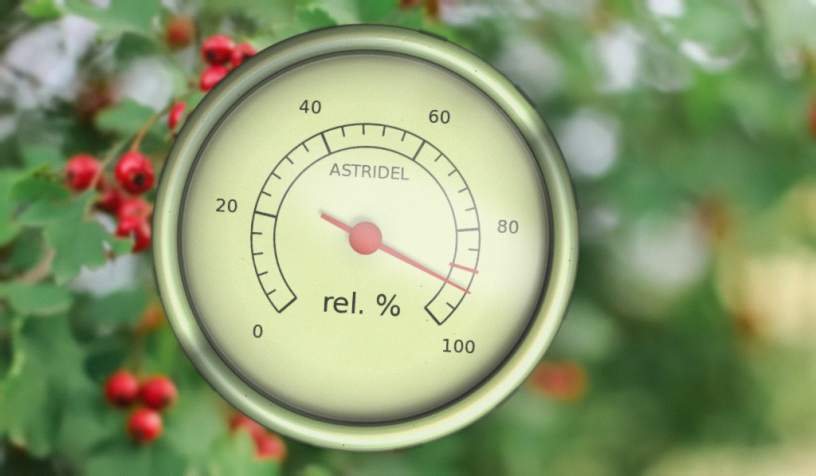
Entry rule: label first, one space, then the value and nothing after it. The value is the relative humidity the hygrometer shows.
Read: 92 %
